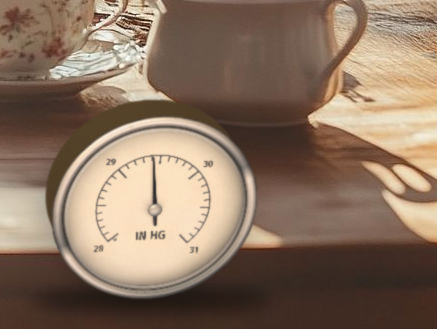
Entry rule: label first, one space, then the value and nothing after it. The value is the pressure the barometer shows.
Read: 29.4 inHg
